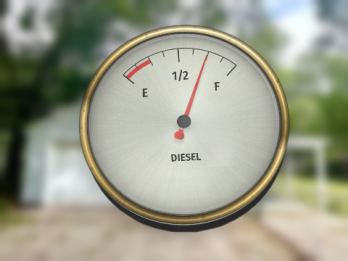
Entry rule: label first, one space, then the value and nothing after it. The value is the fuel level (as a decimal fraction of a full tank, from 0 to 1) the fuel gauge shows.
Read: 0.75
